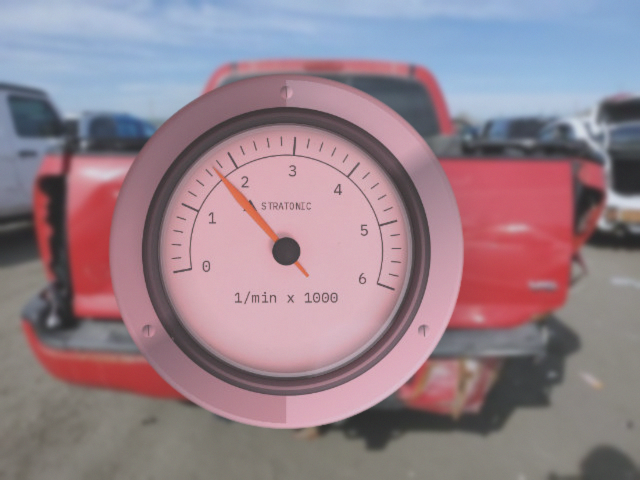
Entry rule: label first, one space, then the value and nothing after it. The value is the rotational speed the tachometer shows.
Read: 1700 rpm
